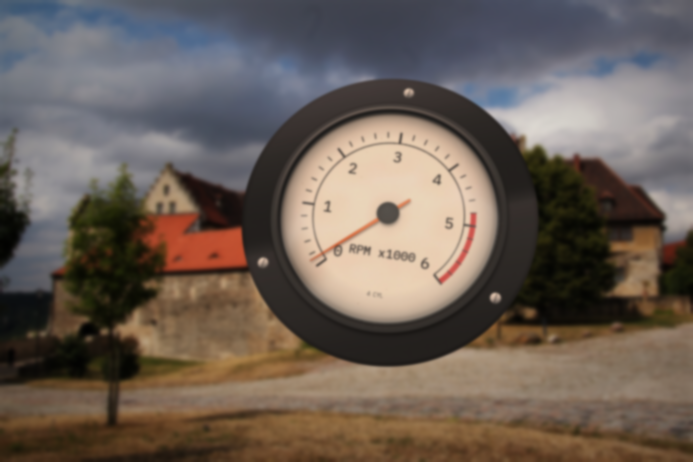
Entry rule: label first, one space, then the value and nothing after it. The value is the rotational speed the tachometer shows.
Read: 100 rpm
